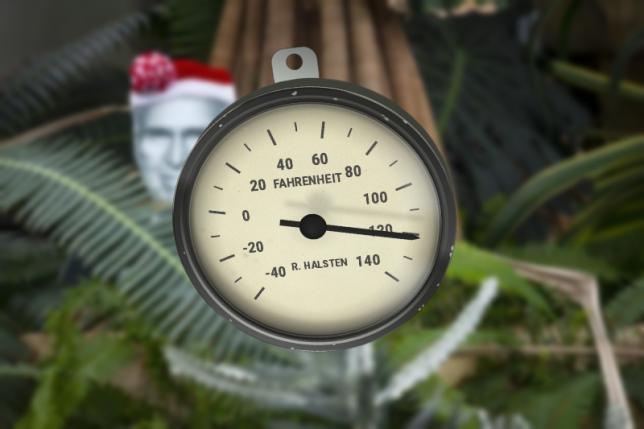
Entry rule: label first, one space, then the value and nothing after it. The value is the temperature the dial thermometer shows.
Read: 120 °F
